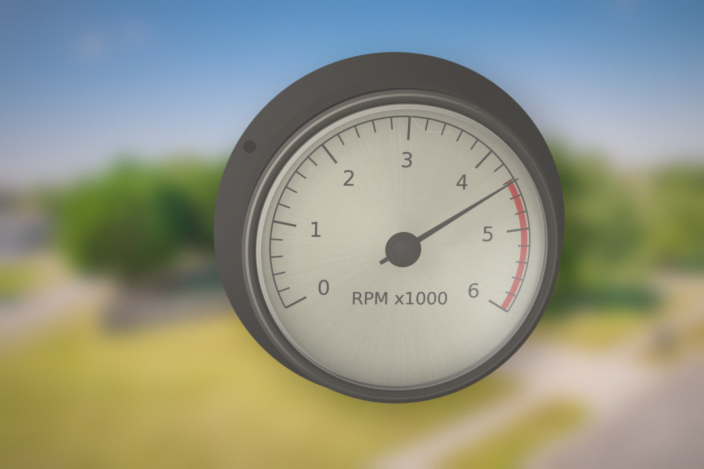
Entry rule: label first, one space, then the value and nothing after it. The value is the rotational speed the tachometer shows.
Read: 4400 rpm
